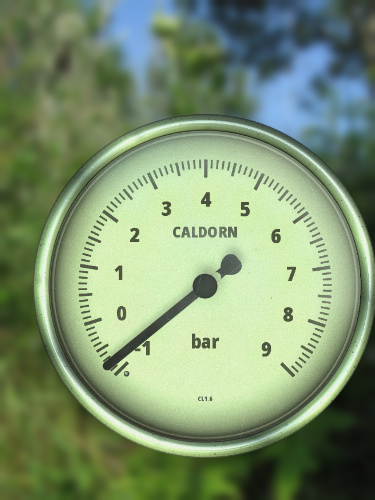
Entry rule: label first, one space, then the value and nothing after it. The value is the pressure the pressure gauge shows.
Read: -0.8 bar
